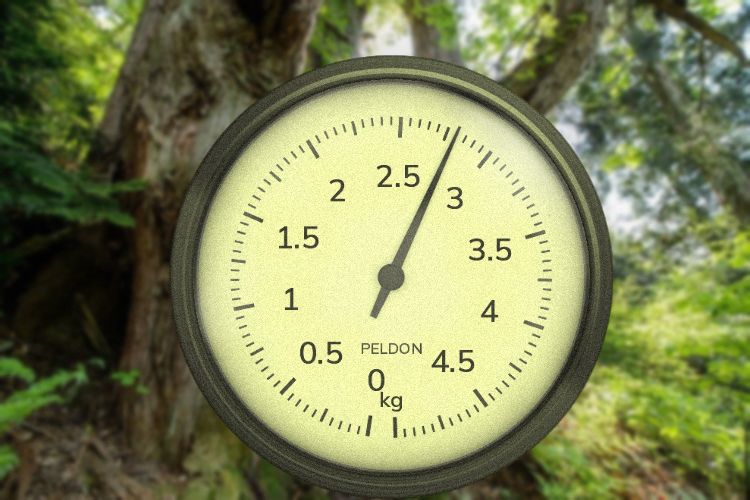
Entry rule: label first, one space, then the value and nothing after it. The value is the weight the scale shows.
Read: 2.8 kg
